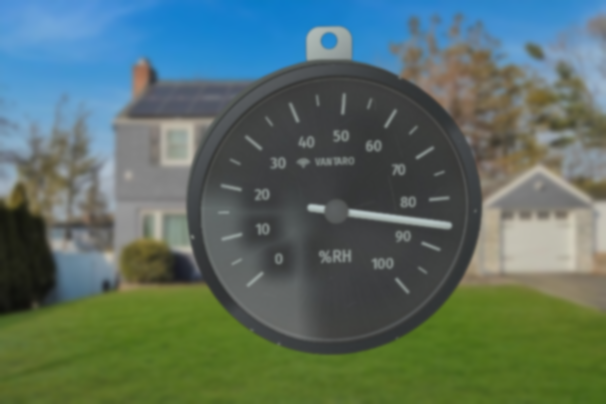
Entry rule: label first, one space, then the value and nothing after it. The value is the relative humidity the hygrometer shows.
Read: 85 %
